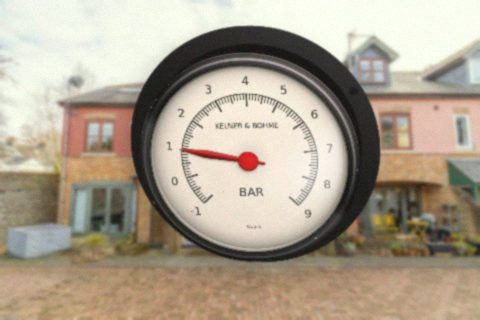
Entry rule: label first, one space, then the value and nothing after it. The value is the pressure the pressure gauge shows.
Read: 1 bar
